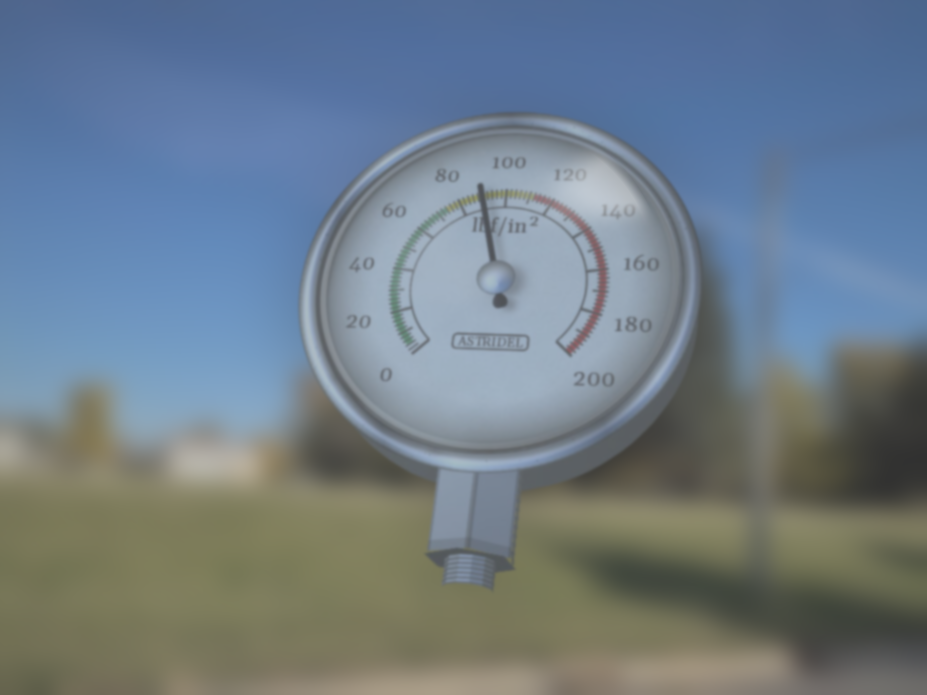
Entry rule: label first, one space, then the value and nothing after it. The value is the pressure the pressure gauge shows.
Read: 90 psi
